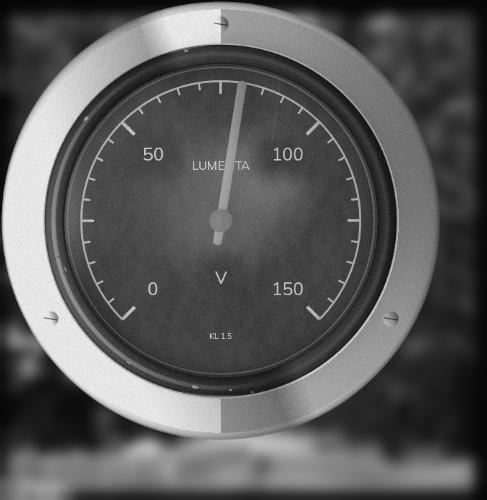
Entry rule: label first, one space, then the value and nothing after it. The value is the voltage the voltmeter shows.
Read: 80 V
